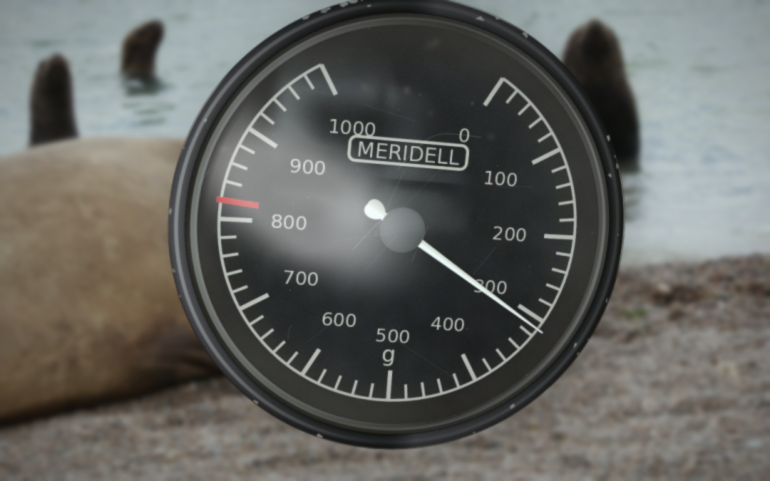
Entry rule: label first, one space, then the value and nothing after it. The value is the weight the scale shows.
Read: 310 g
